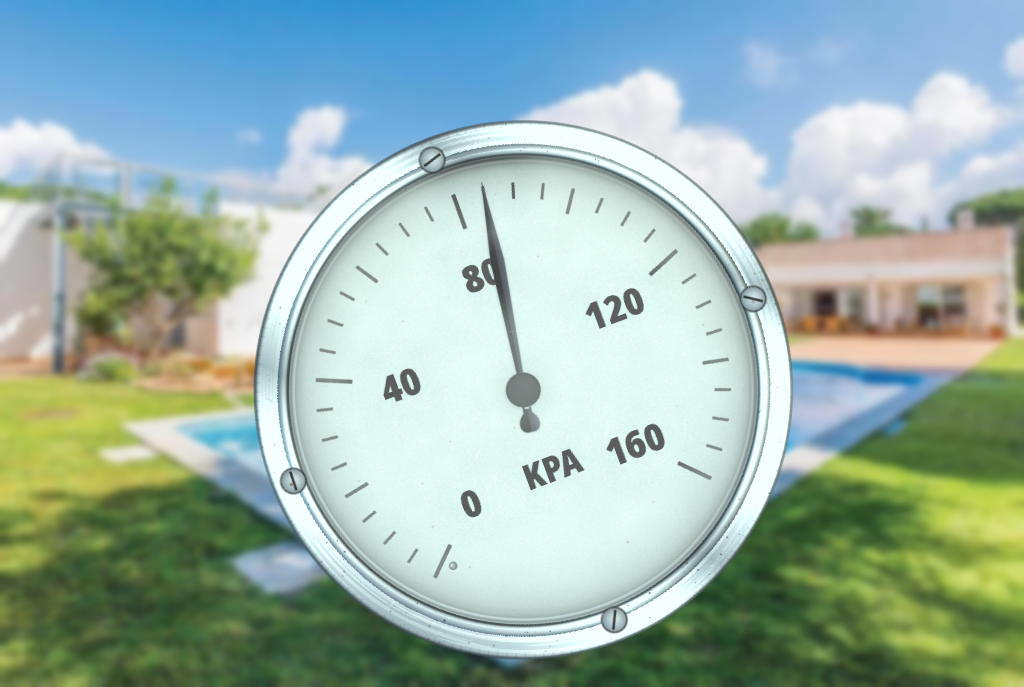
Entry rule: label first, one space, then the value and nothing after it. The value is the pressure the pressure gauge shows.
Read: 85 kPa
